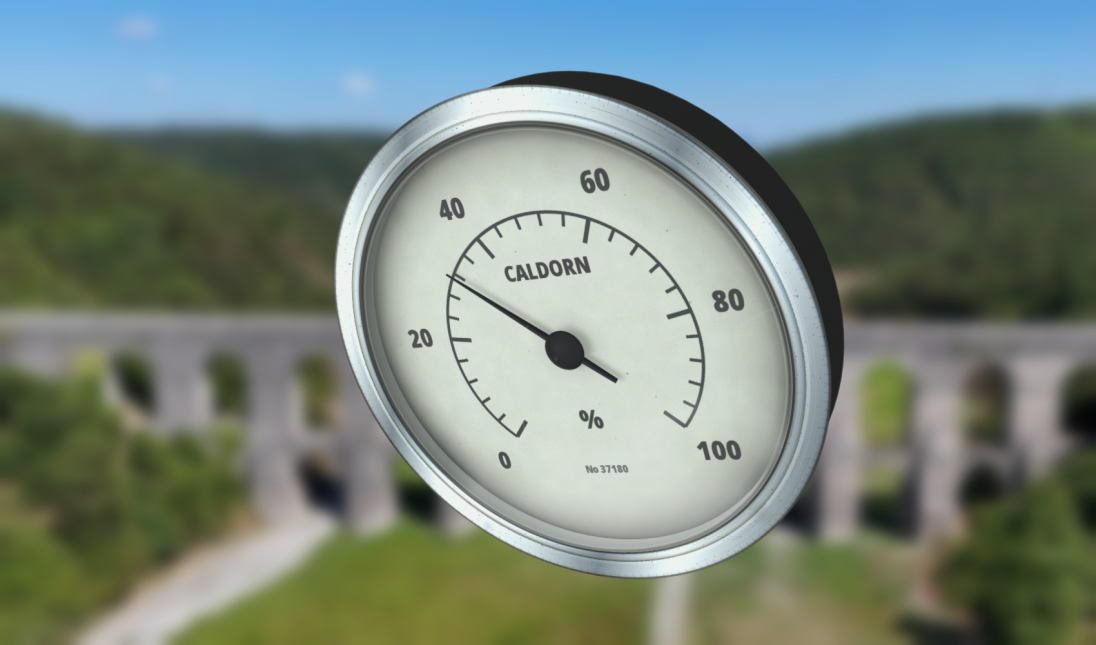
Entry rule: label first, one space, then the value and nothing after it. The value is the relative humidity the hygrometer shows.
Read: 32 %
